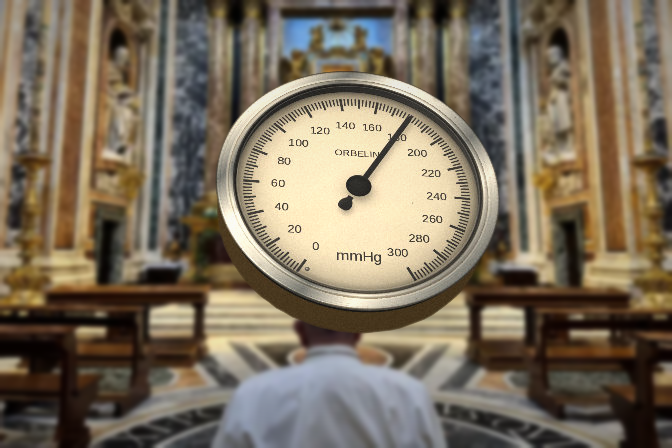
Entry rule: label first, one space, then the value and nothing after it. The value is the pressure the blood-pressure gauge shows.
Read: 180 mmHg
